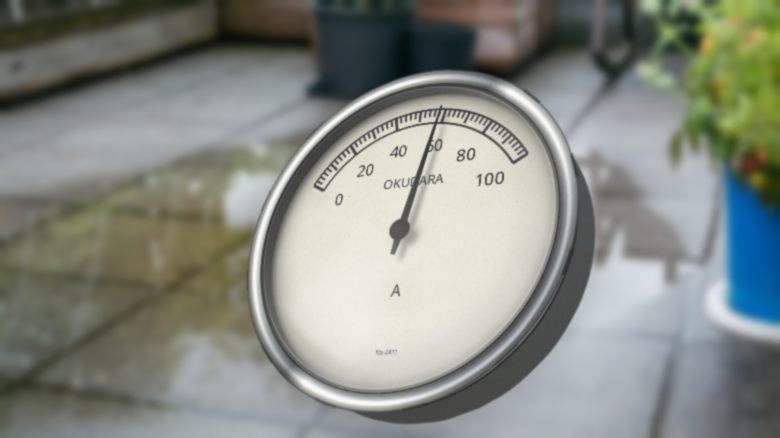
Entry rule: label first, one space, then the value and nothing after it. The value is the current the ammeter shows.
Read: 60 A
